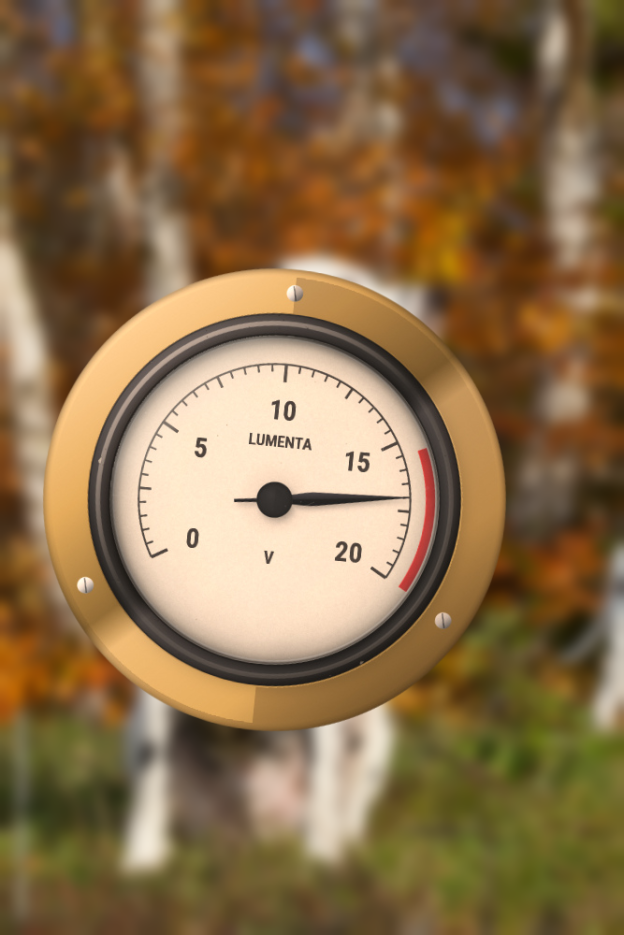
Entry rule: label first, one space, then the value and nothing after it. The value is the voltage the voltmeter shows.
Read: 17 V
